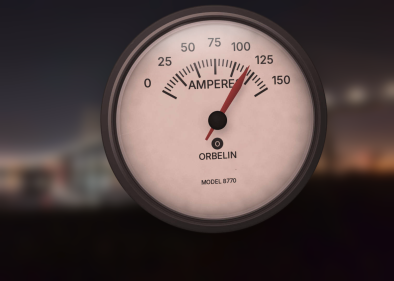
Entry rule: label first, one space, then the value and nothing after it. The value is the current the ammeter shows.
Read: 115 A
